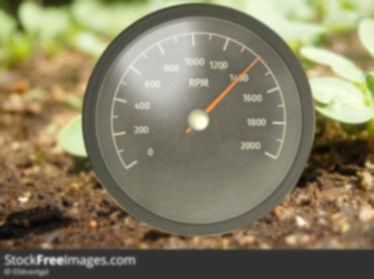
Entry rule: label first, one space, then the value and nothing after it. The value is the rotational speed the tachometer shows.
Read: 1400 rpm
